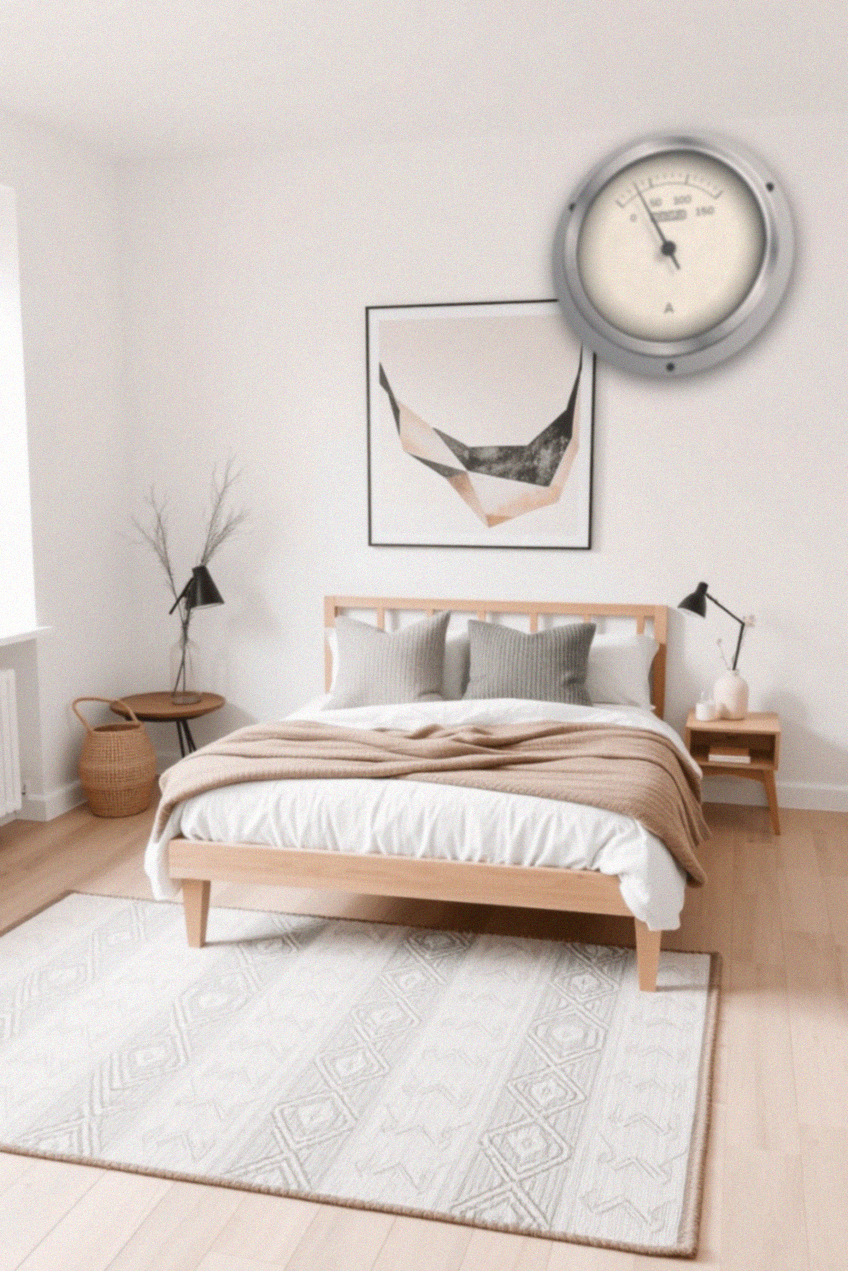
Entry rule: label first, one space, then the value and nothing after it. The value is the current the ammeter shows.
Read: 30 A
